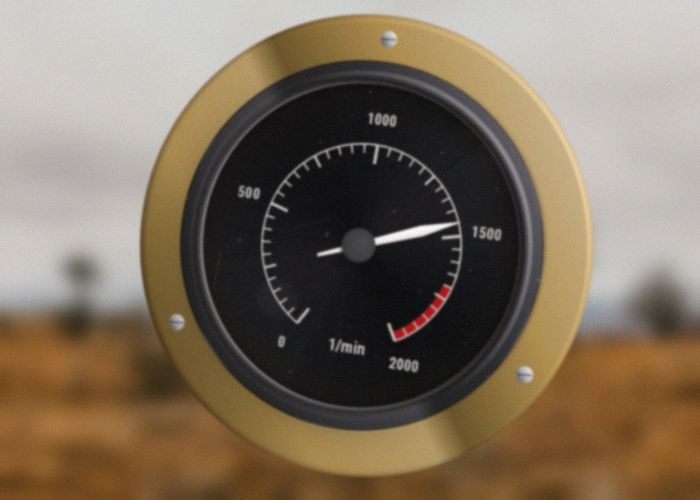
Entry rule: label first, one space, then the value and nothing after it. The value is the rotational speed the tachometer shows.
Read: 1450 rpm
